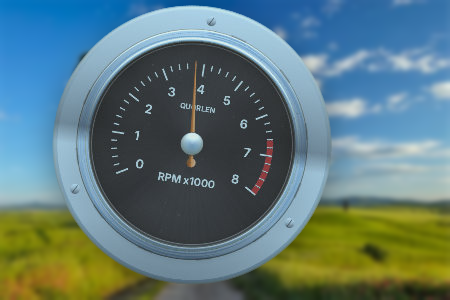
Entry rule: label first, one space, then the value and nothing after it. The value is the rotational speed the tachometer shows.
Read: 3800 rpm
